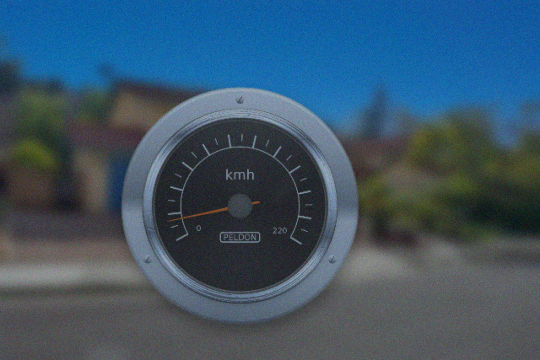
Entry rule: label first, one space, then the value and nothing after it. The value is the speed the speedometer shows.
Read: 15 km/h
